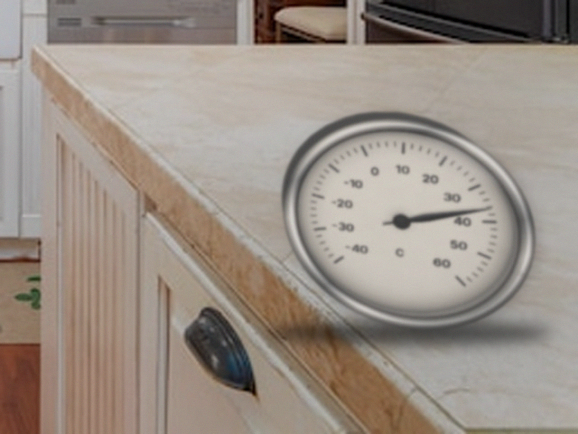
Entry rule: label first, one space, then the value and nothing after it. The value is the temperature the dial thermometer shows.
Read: 36 °C
